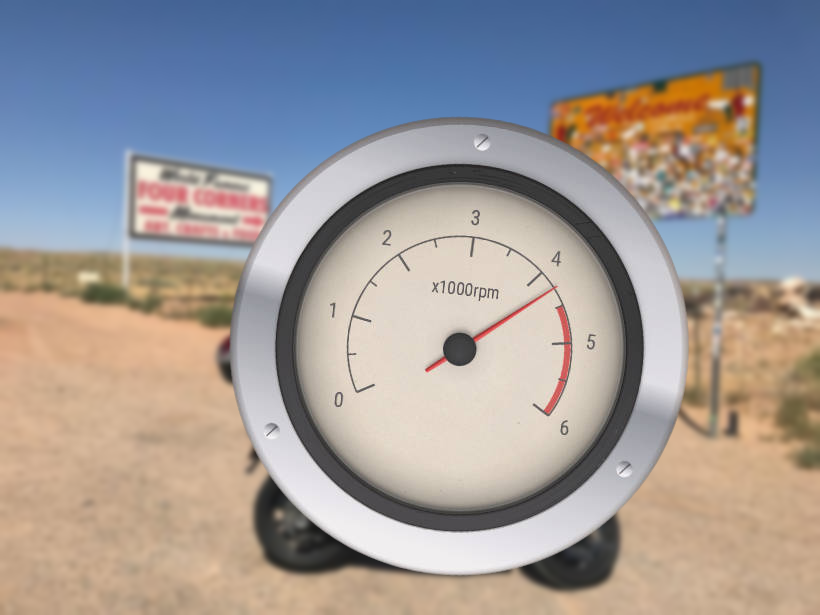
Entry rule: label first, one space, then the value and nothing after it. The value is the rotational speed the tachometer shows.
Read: 4250 rpm
